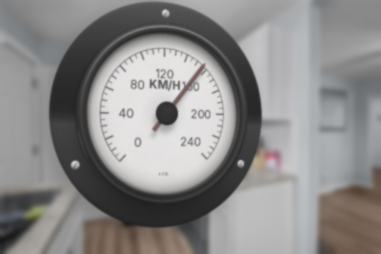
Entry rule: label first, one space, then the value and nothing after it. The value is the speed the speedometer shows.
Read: 155 km/h
